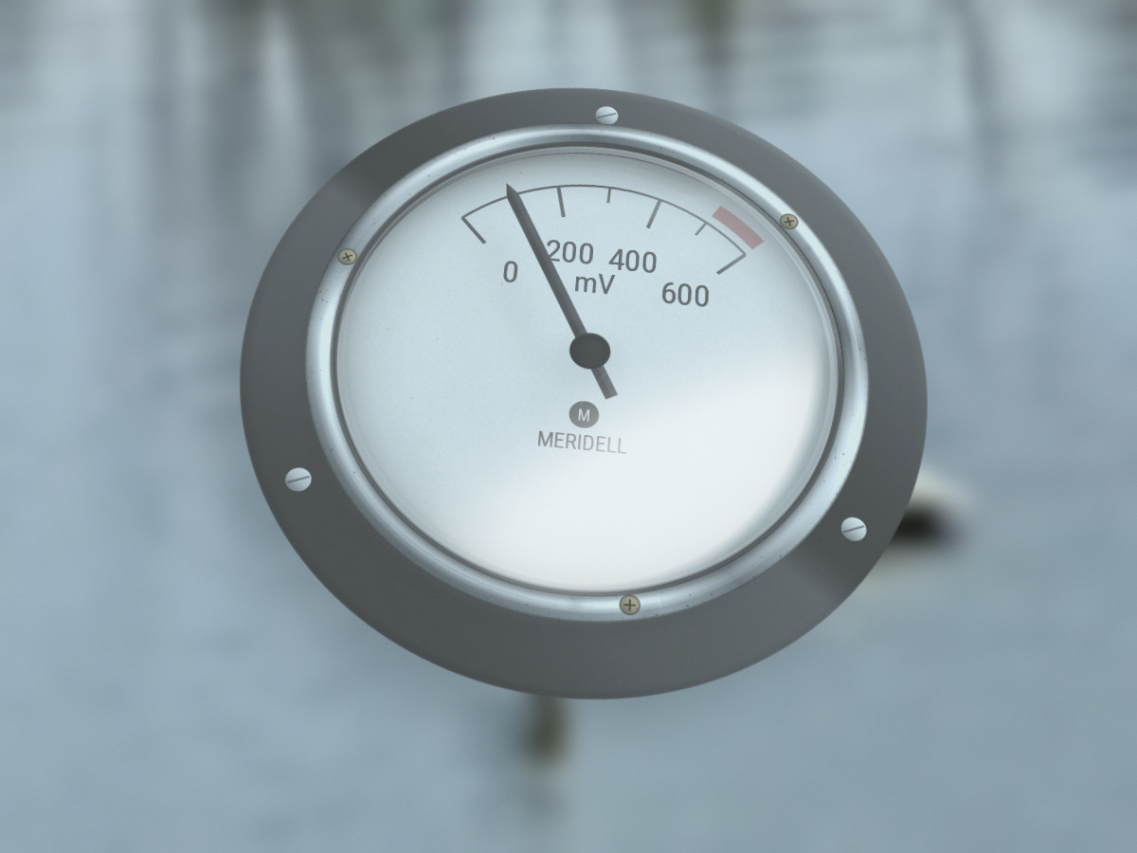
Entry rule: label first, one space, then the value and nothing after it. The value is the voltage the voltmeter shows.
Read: 100 mV
